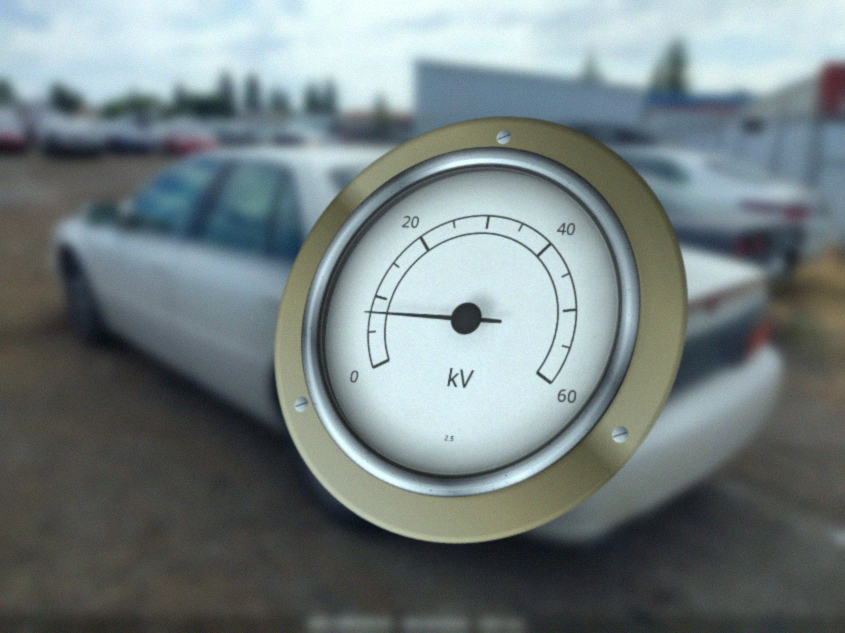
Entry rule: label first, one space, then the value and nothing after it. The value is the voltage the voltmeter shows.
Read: 7.5 kV
